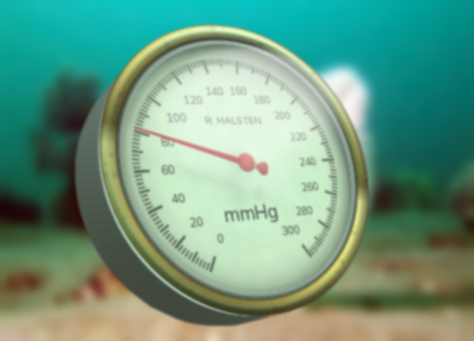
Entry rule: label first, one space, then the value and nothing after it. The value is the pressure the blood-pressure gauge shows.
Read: 80 mmHg
